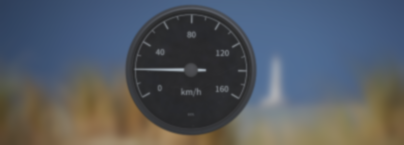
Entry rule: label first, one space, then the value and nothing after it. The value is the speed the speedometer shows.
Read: 20 km/h
